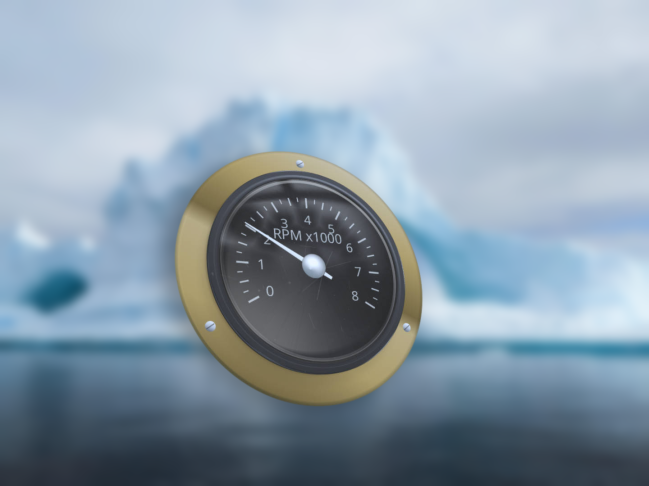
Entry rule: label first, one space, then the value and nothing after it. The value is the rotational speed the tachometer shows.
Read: 2000 rpm
